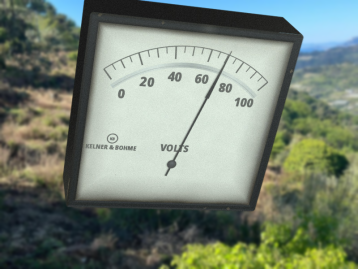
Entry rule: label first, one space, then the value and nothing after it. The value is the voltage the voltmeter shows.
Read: 70 V
